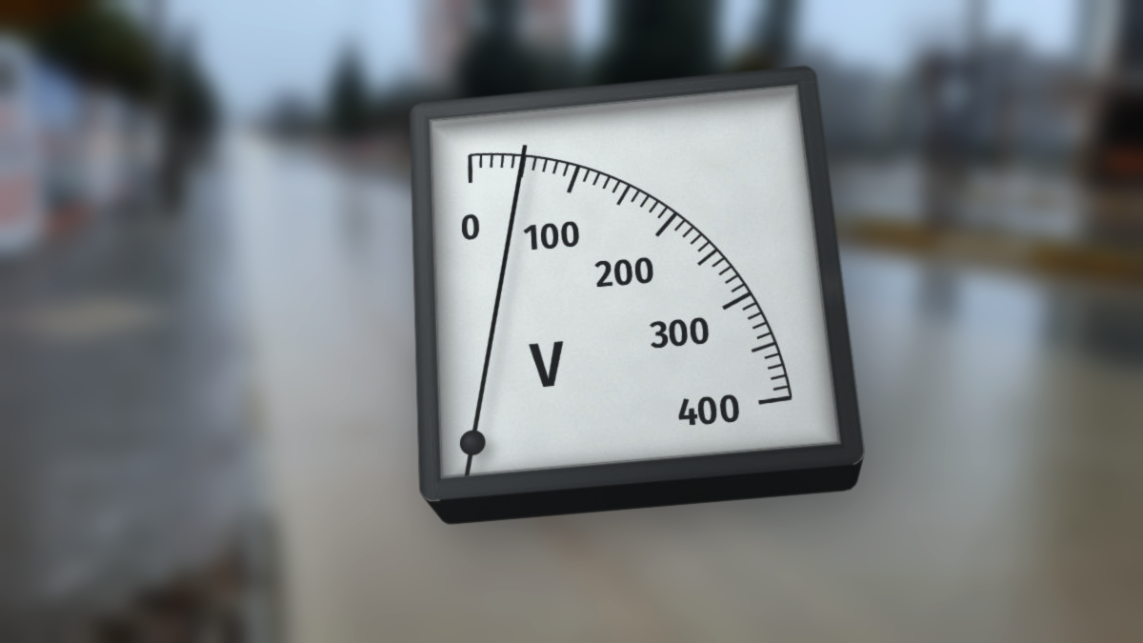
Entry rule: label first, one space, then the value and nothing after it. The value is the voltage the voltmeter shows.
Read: 50 V
